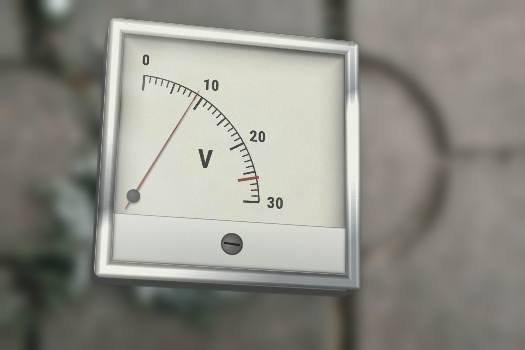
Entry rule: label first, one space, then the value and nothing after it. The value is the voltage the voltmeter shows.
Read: 9 V
